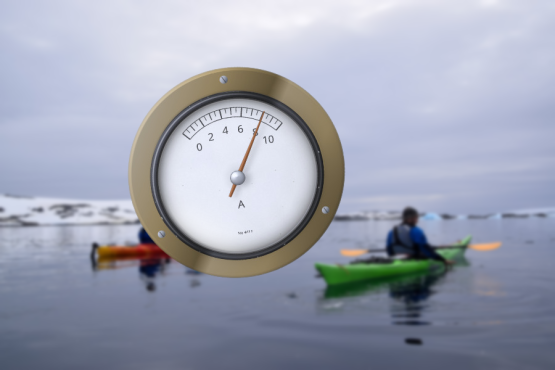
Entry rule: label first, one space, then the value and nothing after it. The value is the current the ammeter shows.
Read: 8 A
